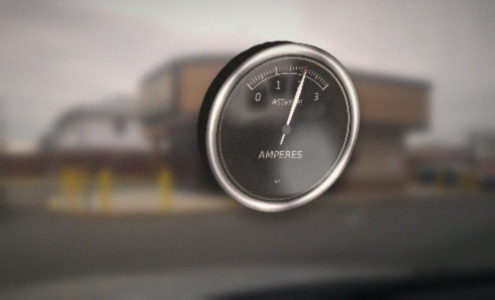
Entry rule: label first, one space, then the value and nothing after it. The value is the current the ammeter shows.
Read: 2 A
